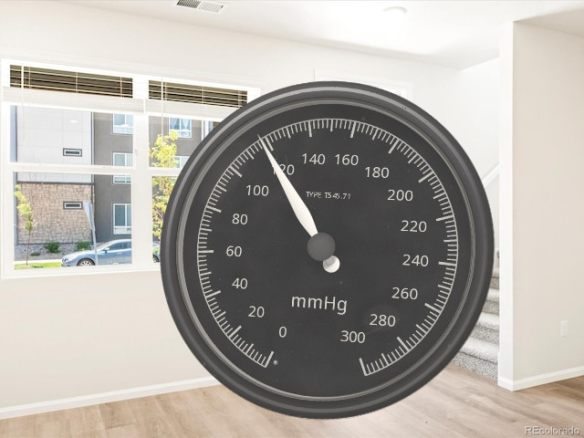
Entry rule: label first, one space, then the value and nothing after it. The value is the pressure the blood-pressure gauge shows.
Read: 118 mmHg
